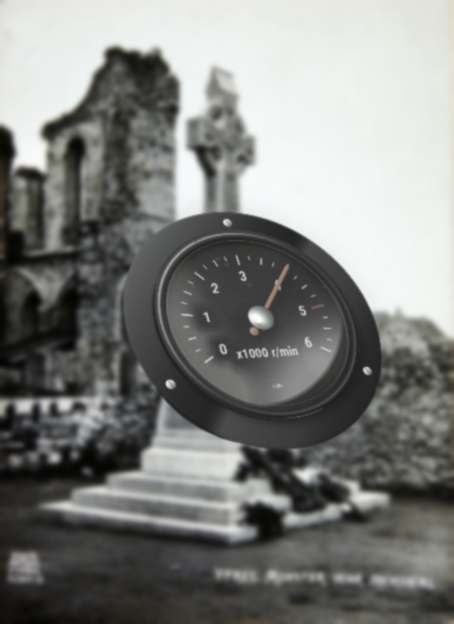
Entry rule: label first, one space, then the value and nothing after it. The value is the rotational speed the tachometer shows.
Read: 4000 rpm
